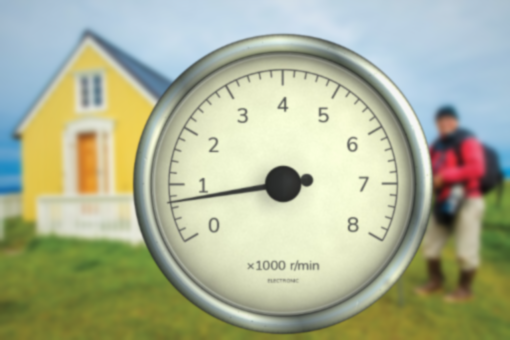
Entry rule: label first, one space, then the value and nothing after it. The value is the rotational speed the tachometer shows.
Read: 700 rpm
